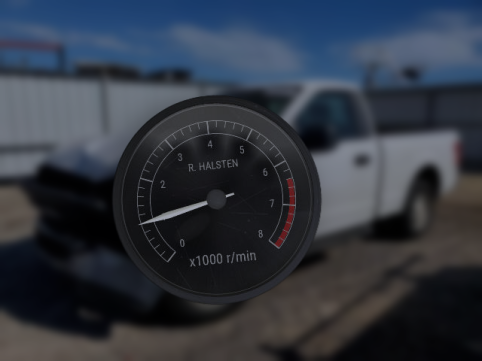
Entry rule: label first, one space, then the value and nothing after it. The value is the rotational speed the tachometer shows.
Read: 1000 rpm
